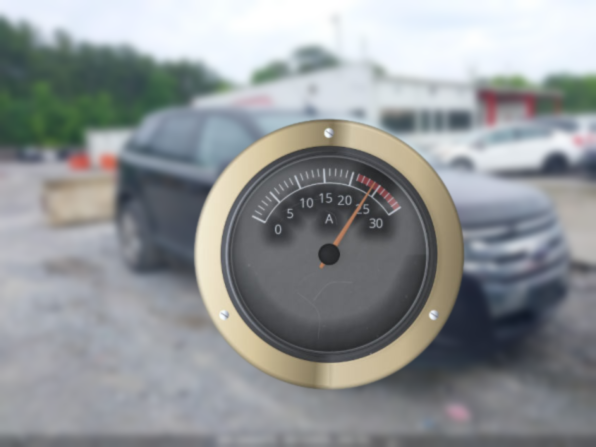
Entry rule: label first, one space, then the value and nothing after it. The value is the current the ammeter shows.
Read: 24 A
